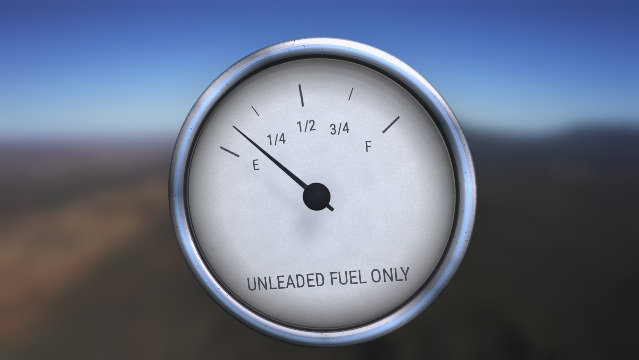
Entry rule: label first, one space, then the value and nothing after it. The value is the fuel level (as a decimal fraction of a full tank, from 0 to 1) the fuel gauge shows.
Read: 0.125
